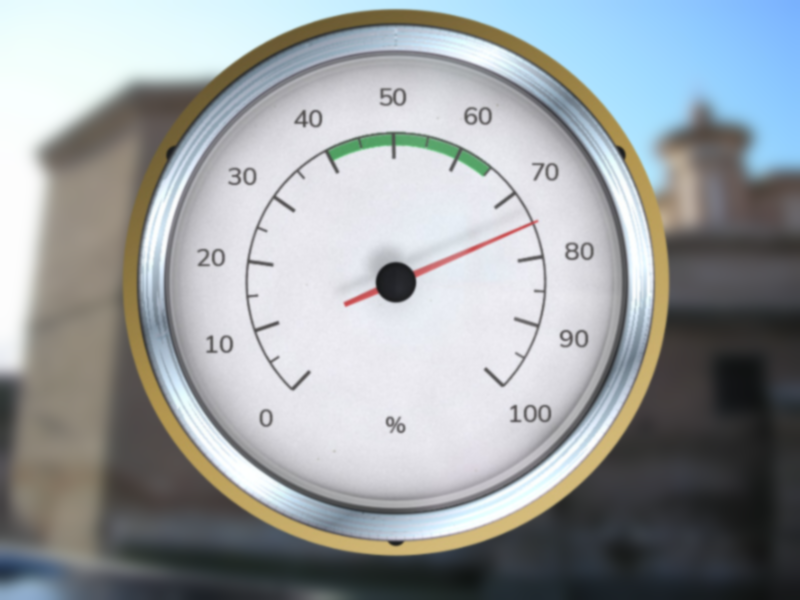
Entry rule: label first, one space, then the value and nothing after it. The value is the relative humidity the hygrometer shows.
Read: 75 %
